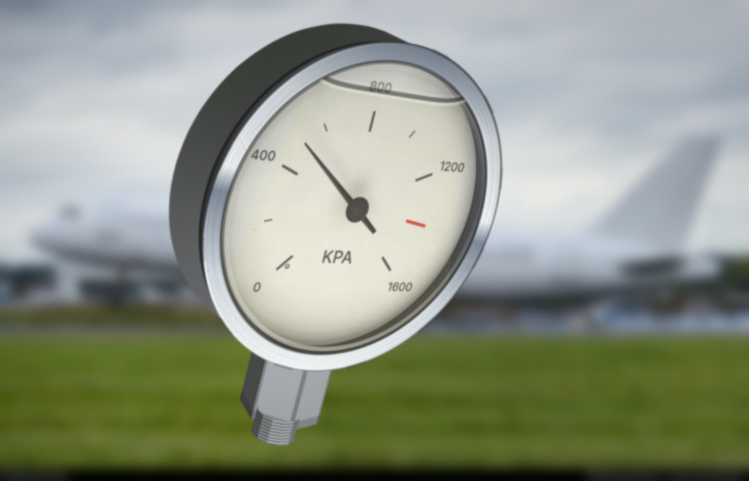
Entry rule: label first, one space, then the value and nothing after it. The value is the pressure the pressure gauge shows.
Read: 500 kPa
